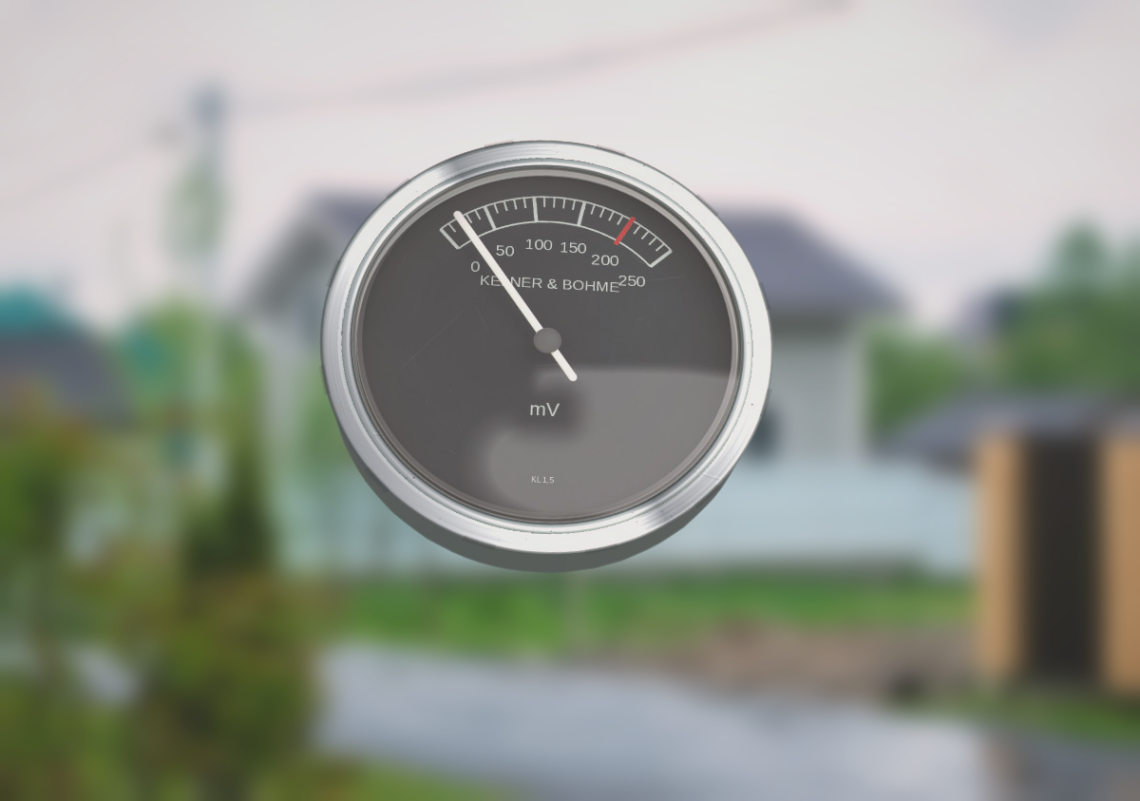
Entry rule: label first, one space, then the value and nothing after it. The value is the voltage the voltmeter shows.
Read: 20 mV
